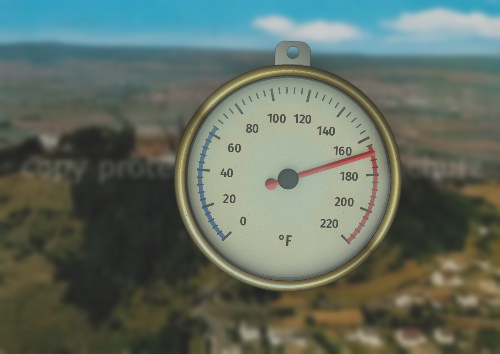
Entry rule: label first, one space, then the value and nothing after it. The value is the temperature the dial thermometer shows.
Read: 168 °F
